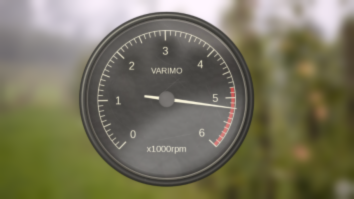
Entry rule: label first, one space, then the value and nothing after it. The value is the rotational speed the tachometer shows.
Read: 5200 rpm
